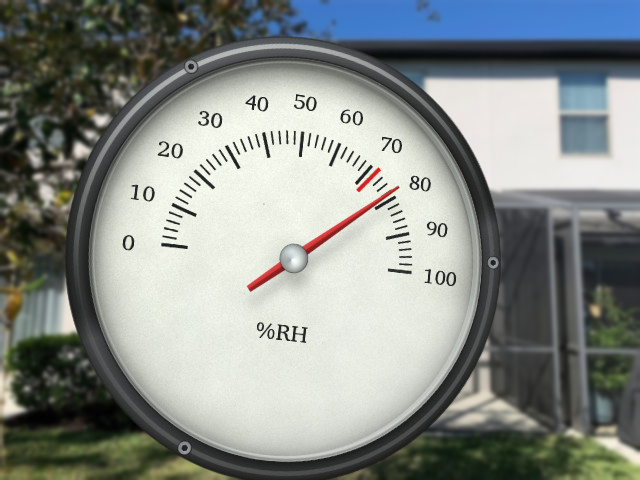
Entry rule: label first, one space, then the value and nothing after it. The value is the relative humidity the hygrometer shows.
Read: 78 %
